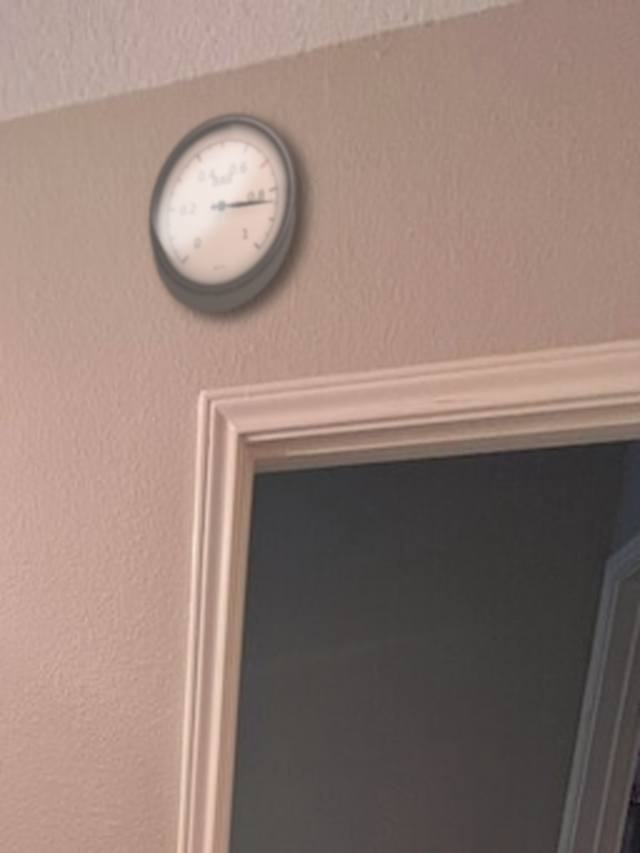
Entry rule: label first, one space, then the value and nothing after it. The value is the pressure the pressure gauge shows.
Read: 0.85 bar
